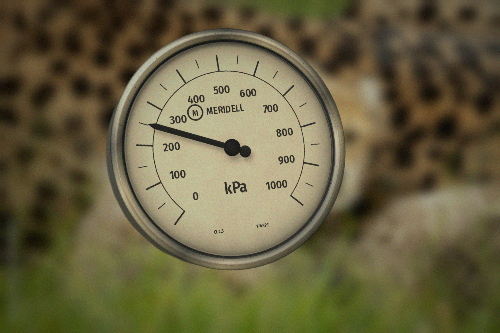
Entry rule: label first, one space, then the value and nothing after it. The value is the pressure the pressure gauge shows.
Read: 250 kPa
